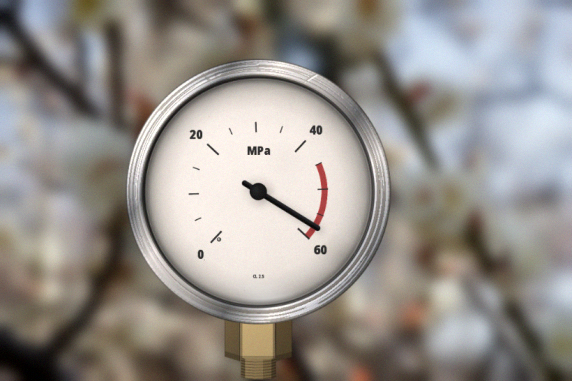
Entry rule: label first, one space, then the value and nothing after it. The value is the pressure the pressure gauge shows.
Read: 57.5 MPa
